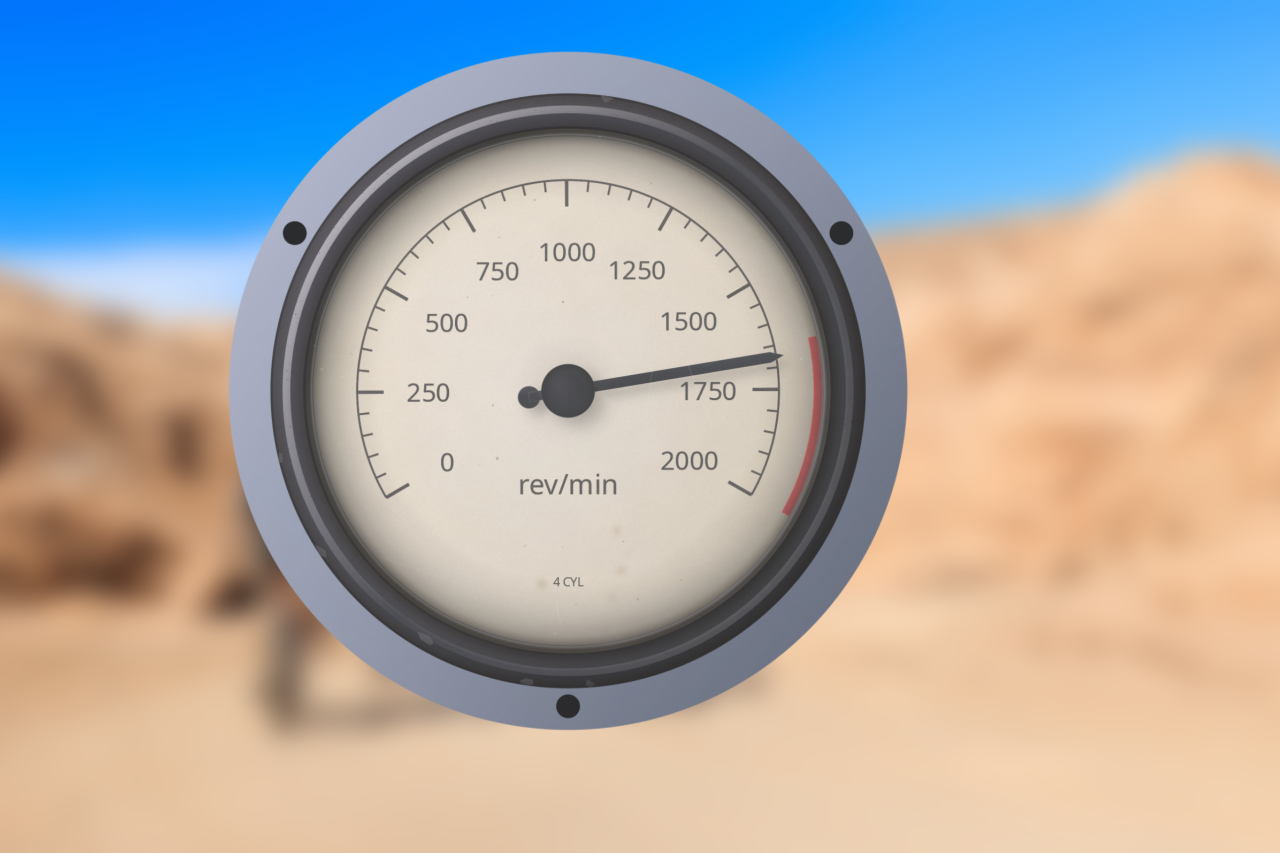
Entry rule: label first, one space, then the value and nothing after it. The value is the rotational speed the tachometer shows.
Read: 1675 rpm
